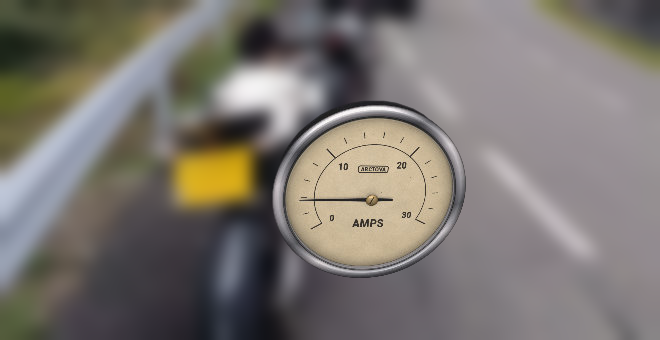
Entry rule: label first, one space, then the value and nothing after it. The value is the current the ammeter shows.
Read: 4 A
